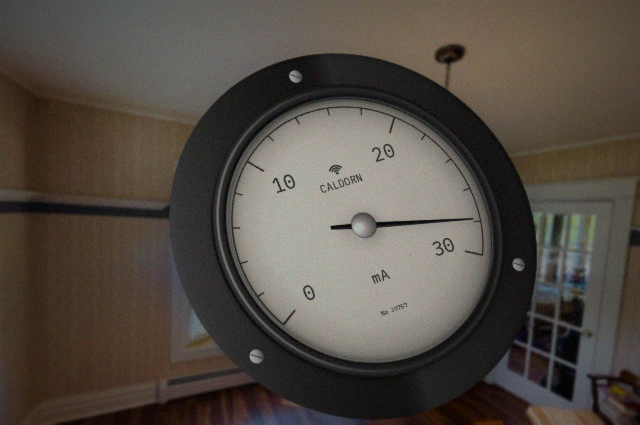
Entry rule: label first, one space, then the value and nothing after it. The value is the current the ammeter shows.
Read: 28 mA
